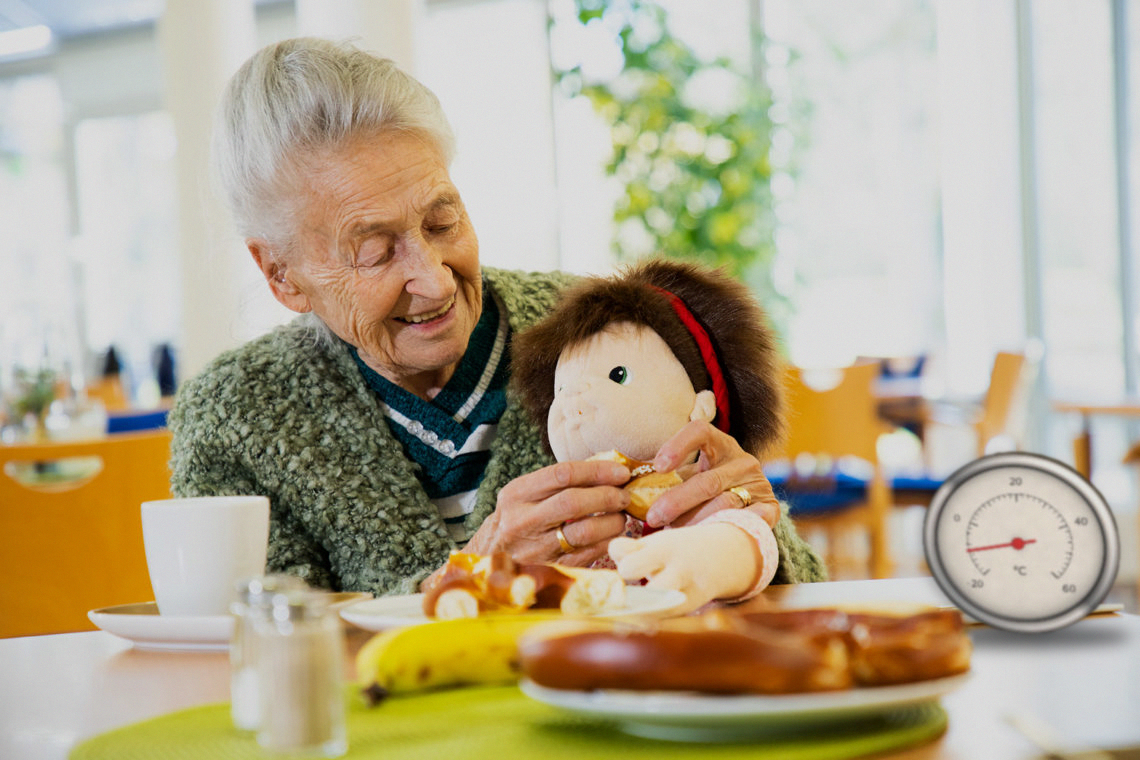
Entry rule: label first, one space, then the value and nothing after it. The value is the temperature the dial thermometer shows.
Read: -10 °C
